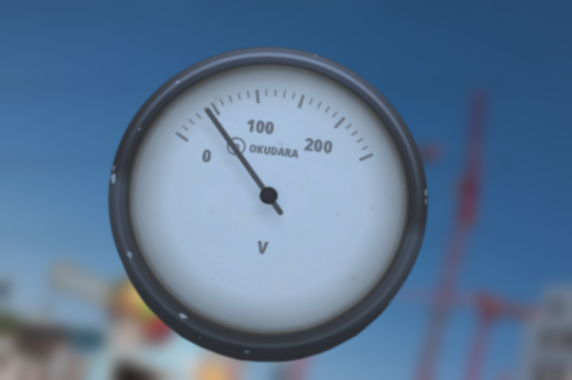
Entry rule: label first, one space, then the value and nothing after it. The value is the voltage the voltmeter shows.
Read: 40 V
